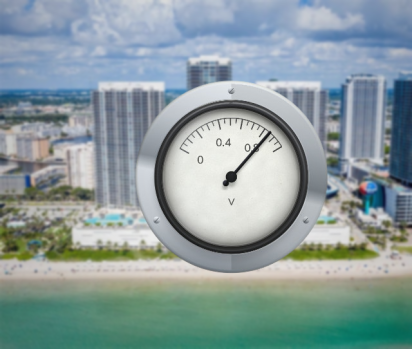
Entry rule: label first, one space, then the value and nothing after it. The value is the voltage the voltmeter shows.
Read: 0.85 V
